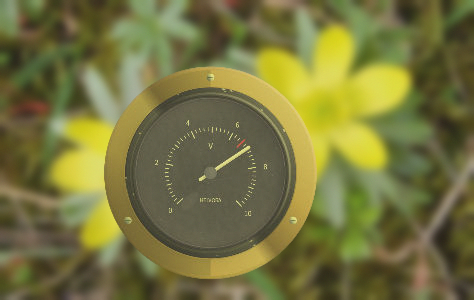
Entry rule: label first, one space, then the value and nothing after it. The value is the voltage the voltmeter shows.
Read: 7 V
